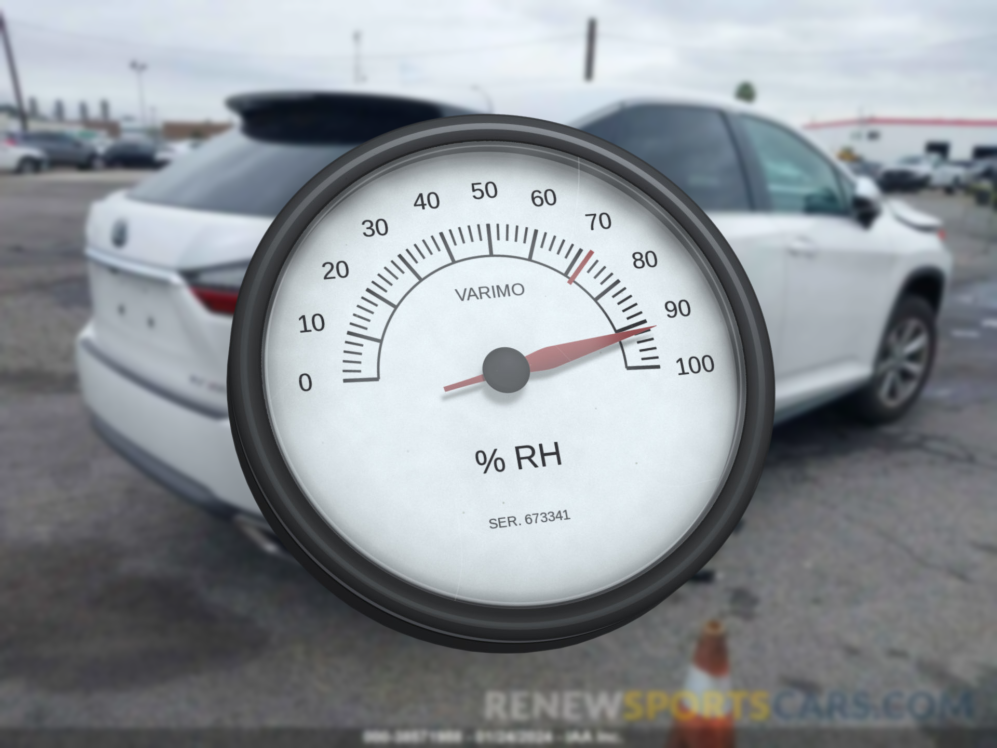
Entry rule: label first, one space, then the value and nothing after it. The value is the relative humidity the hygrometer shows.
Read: 92 %
